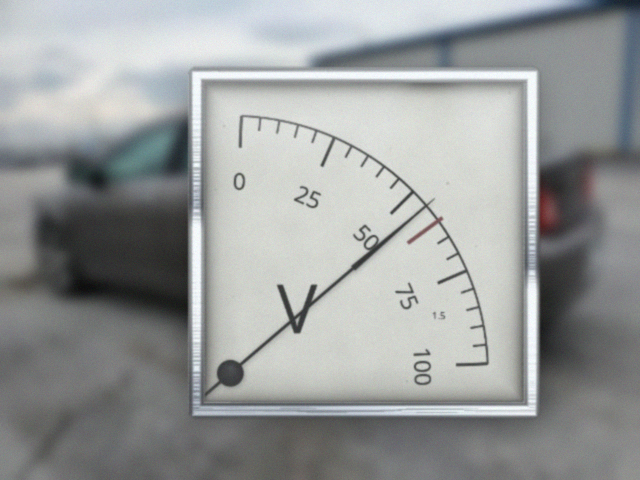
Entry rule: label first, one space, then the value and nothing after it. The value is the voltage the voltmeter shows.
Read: 55 V
